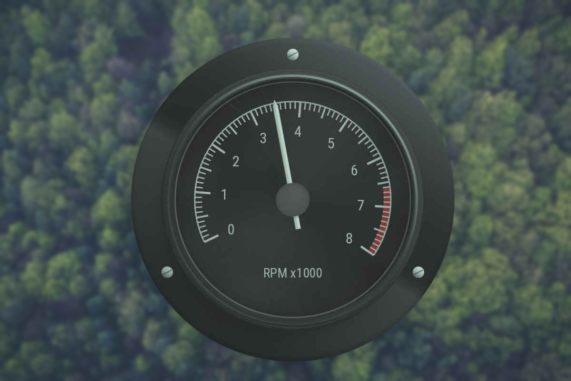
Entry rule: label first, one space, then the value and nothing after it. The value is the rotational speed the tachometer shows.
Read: 3500 rpm
